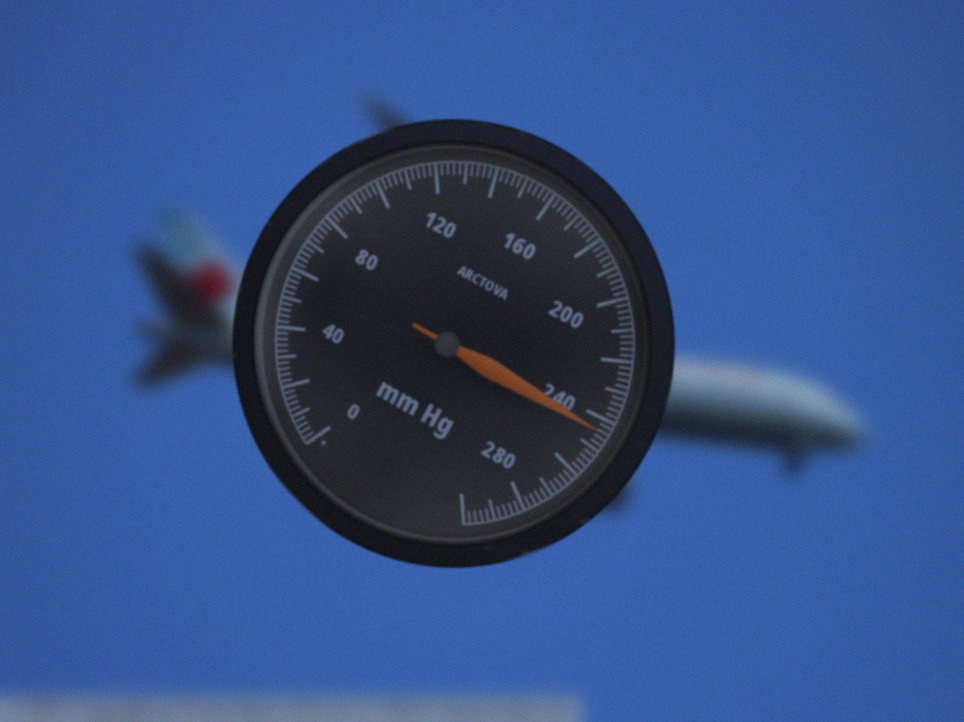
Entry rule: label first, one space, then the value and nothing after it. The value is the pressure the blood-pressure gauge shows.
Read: 244 mmHg
